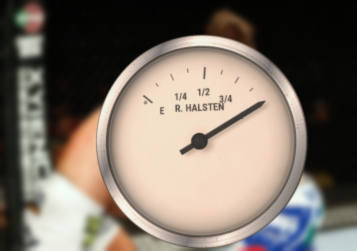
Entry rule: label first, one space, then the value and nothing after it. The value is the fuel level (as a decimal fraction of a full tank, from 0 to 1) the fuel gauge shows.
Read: 1
